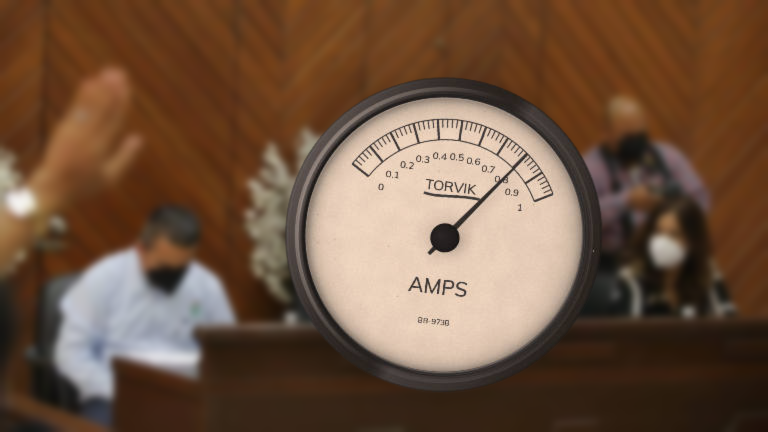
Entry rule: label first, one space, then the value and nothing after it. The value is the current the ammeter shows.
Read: 0.8 A
